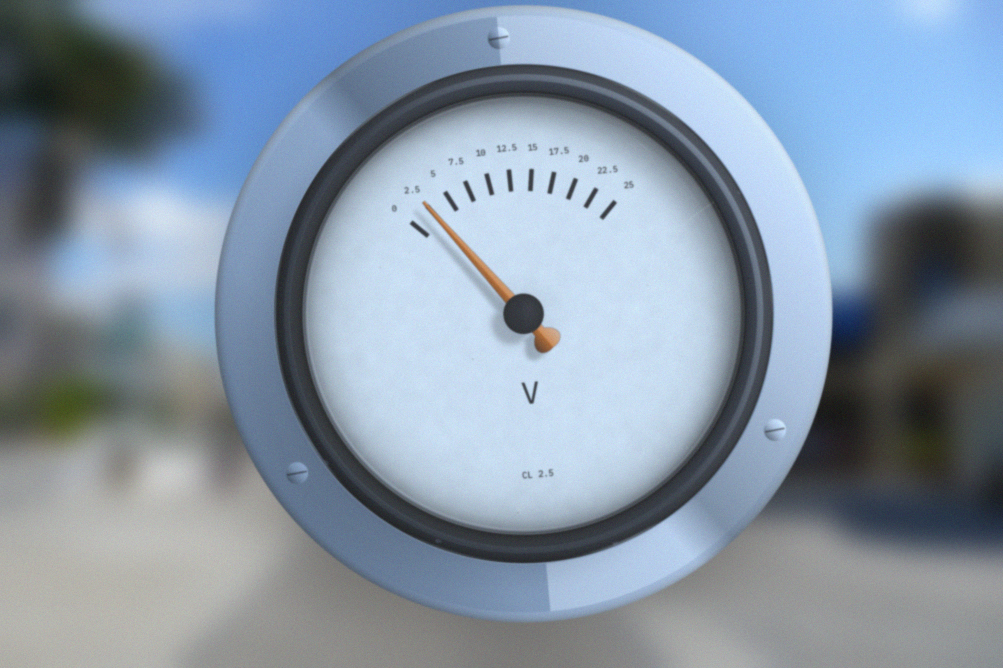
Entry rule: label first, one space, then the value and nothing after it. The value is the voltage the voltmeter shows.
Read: 2.5 V
